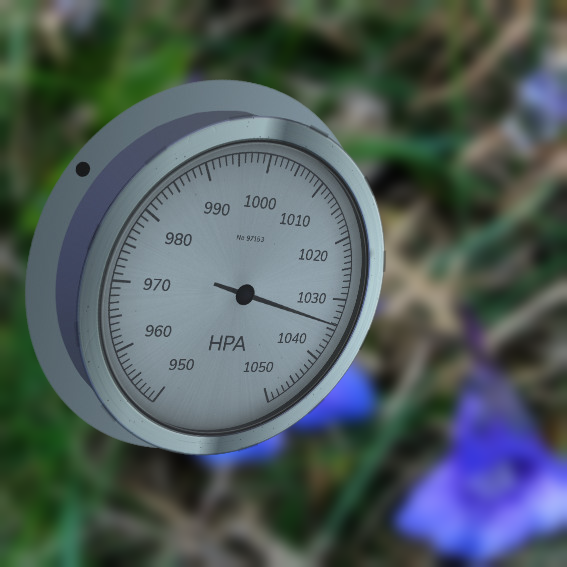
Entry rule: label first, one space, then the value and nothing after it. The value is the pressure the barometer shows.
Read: 1034 hPa
